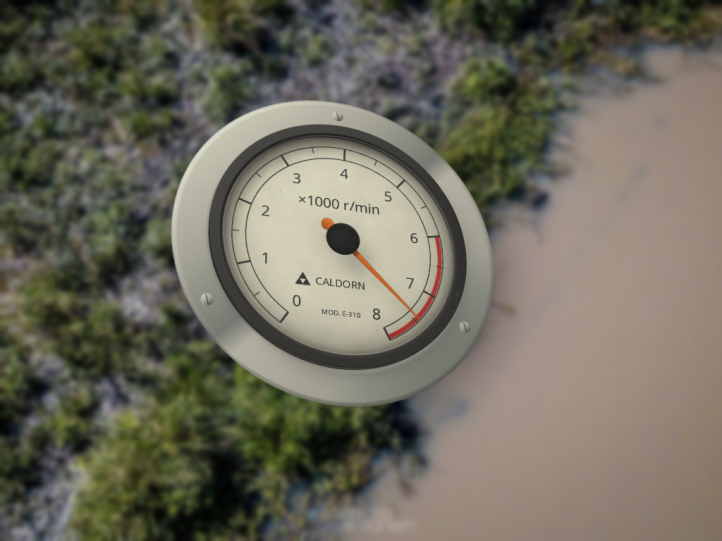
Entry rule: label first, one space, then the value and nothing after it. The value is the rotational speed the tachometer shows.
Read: 7500 rpm
